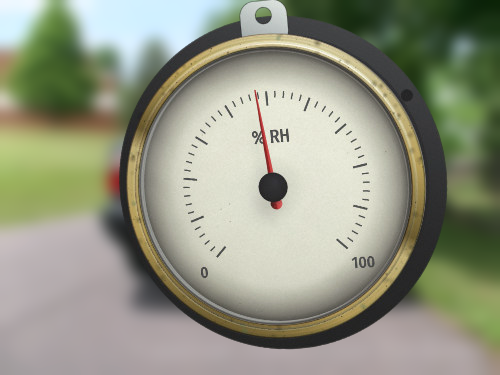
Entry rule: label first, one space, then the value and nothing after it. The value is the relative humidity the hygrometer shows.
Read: 48 %
